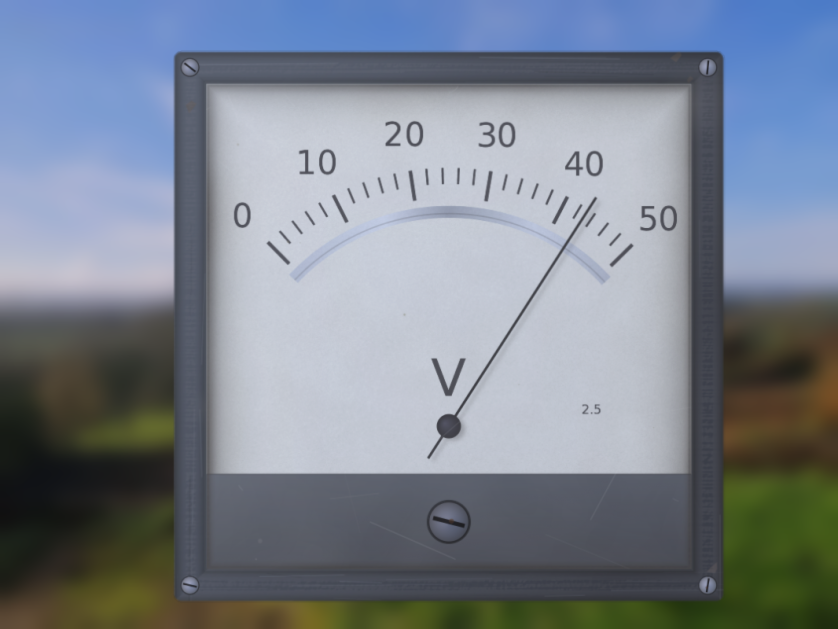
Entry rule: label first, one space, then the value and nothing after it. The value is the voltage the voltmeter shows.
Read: 43 V
